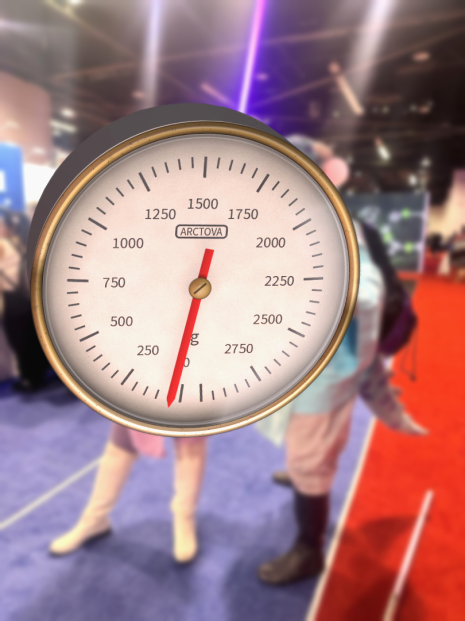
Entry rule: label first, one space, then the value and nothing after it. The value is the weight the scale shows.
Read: 50 g
